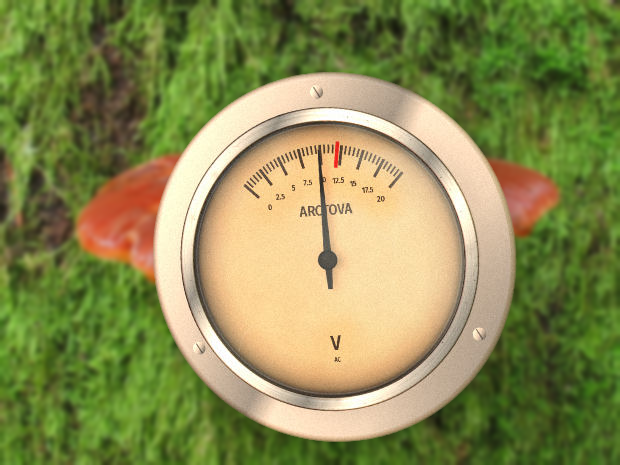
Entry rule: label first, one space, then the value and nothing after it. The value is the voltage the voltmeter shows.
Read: 10 V
